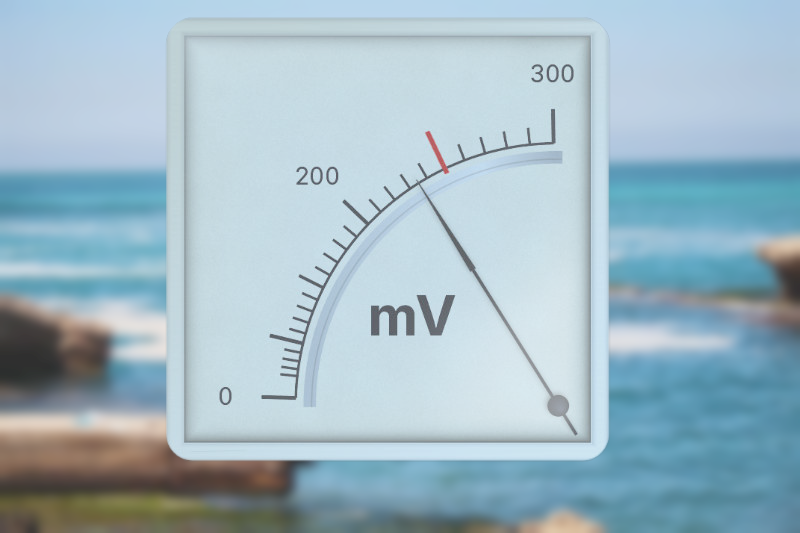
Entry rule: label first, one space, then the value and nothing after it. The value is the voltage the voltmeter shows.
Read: 235 mV
